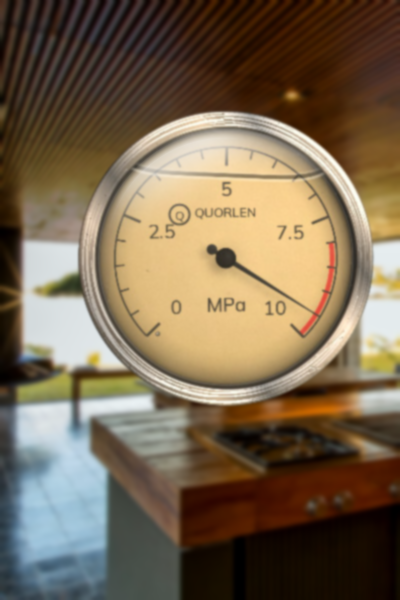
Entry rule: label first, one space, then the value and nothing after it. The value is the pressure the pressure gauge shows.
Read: 9.5 MPa
